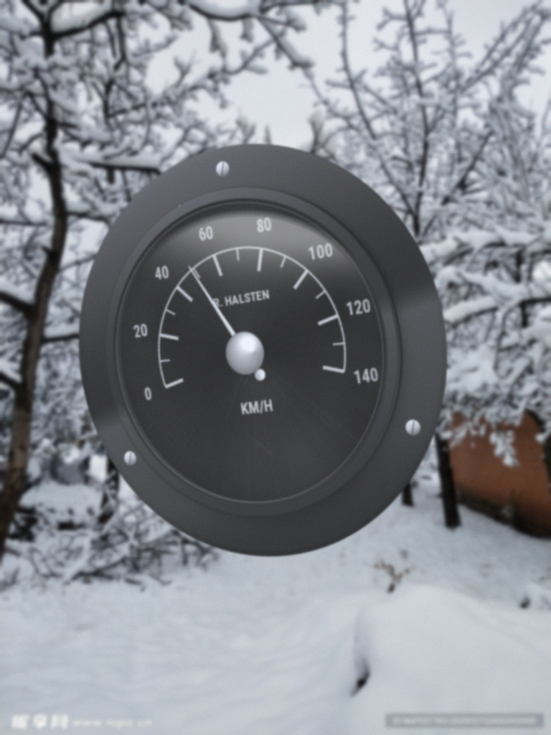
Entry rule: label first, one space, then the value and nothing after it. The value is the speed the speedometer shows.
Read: 50 km/h
